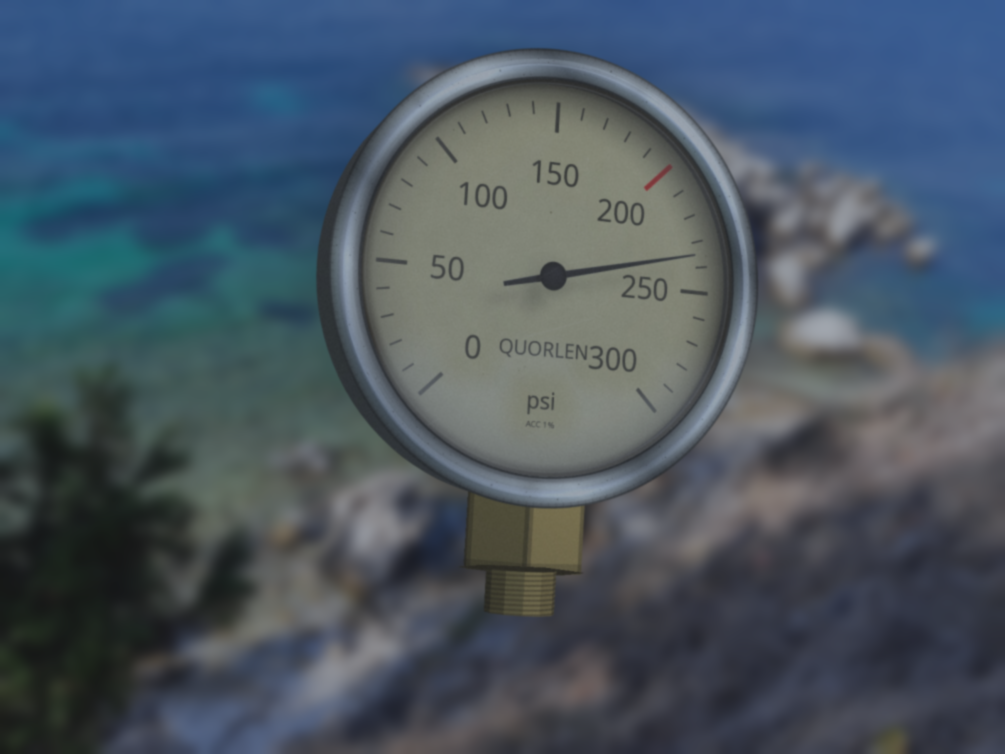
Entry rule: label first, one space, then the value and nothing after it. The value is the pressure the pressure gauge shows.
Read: 235 psi
